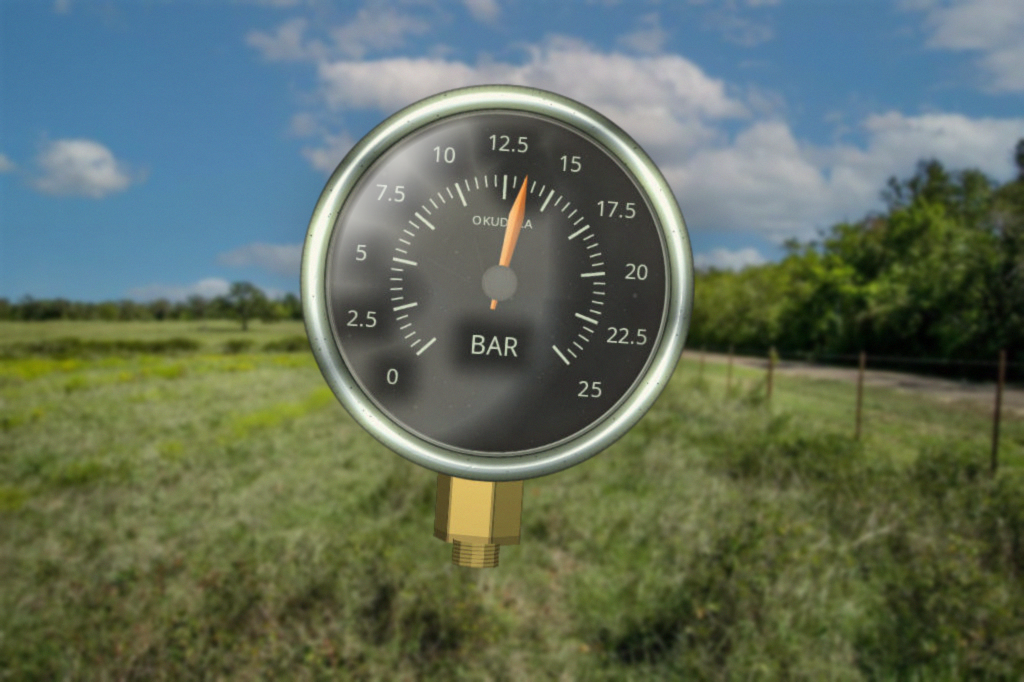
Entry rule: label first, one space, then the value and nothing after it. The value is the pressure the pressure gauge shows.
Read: 13.5 bar
